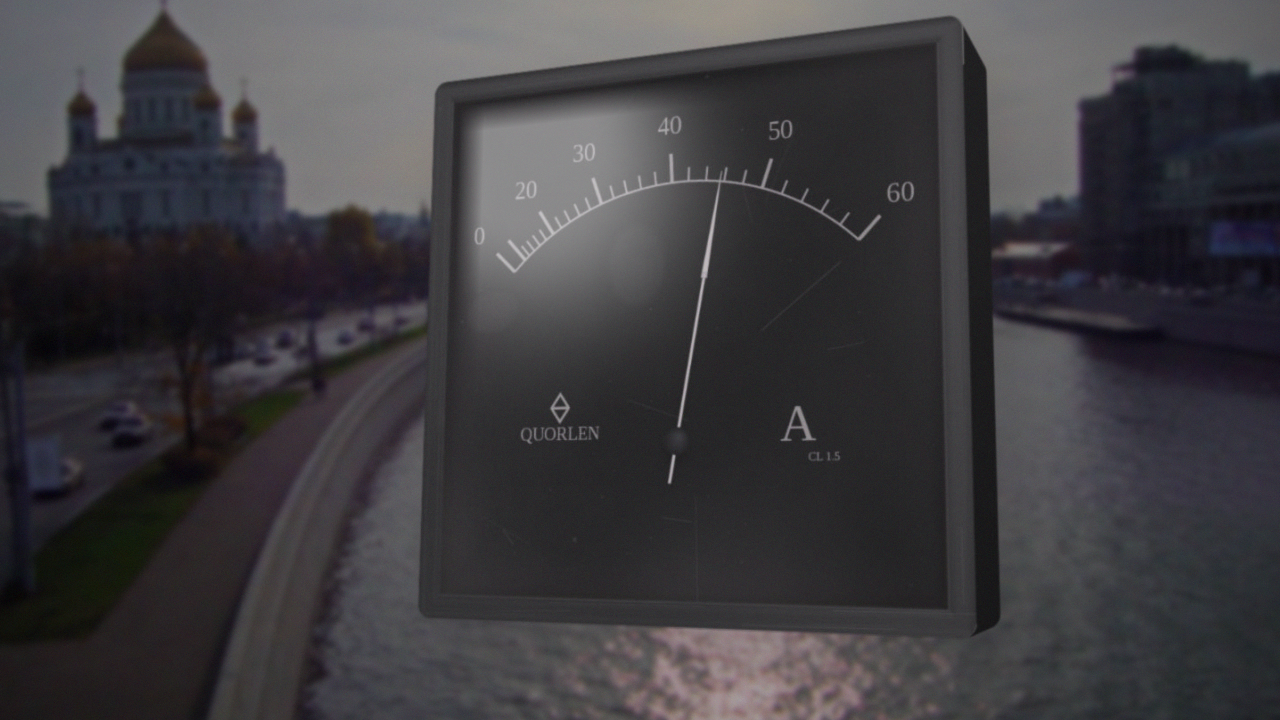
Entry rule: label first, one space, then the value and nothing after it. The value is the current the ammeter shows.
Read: 46 A
